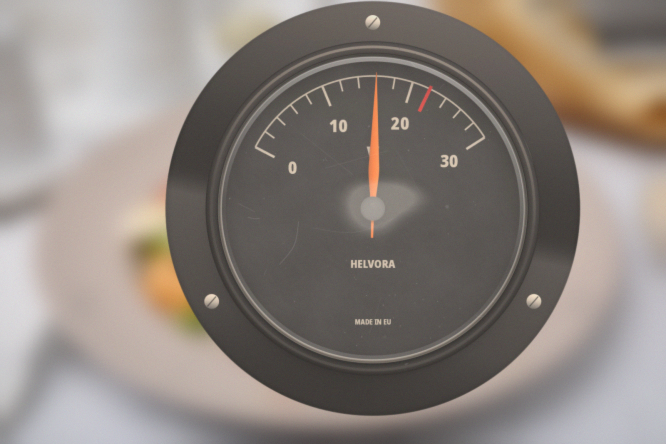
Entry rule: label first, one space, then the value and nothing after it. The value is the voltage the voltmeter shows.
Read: 16 V
